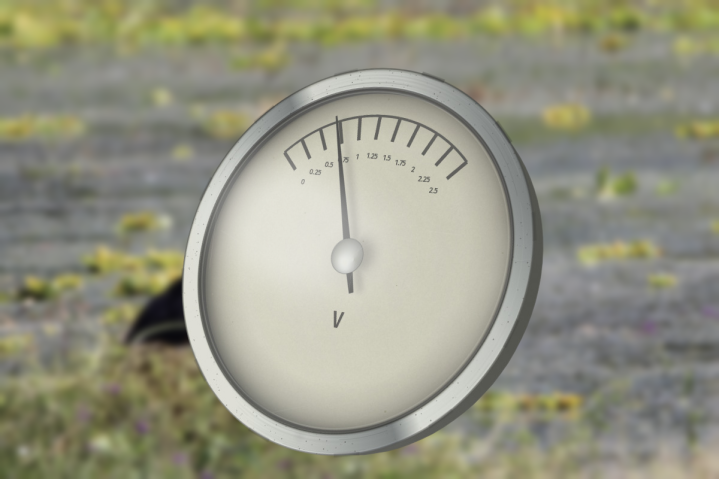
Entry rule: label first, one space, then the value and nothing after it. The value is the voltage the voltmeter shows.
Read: 0.75 V
